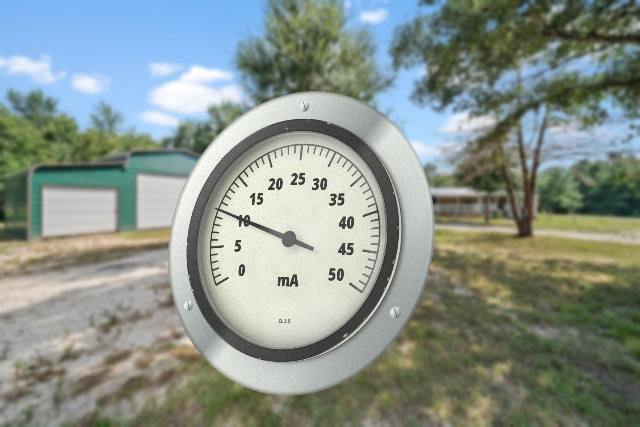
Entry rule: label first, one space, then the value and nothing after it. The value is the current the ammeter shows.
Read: 10 mA
